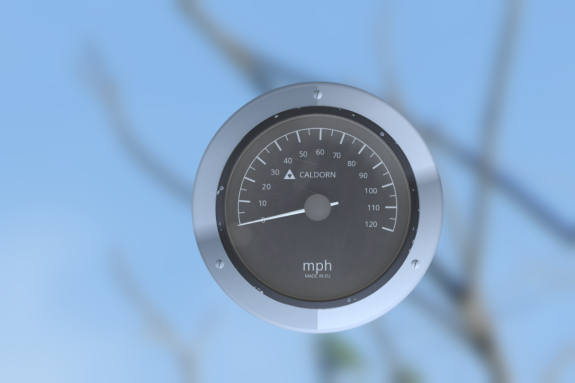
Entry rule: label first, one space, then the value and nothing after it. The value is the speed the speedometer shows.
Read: 0 mph
